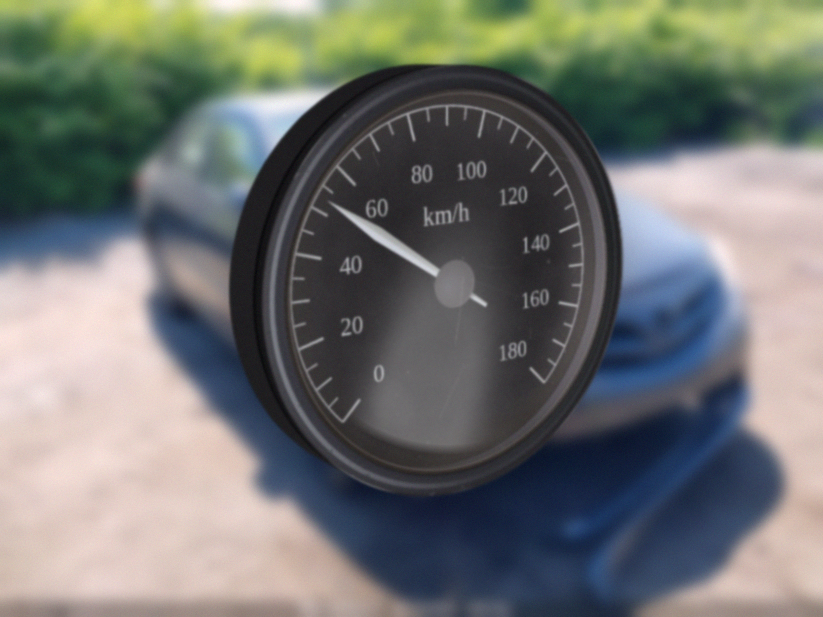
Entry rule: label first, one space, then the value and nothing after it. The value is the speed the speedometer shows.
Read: 52.5 km/h
